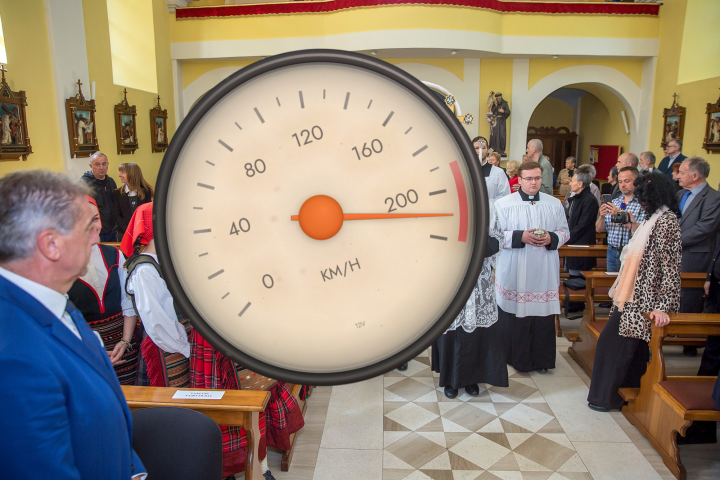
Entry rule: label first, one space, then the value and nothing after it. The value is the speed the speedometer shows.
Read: 210 km/h
